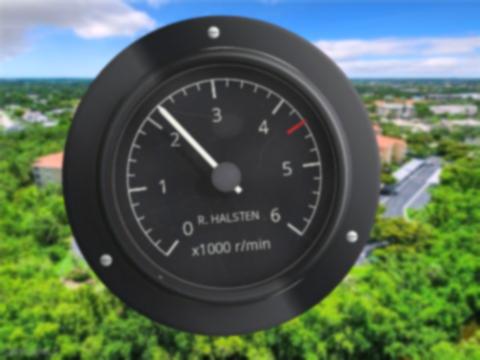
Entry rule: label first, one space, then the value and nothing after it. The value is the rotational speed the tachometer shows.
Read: 2200 rpm
